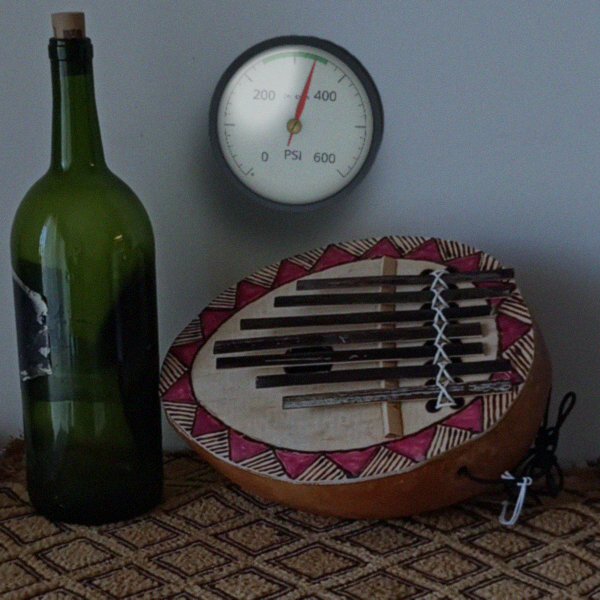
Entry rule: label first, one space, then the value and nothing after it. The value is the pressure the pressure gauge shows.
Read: 340 psi
